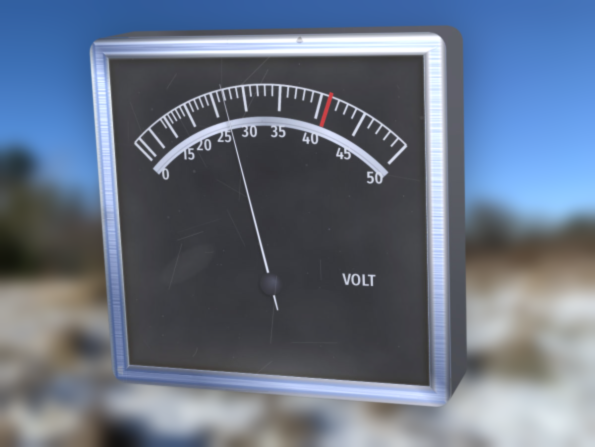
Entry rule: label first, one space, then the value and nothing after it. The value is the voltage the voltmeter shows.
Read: 27 V
